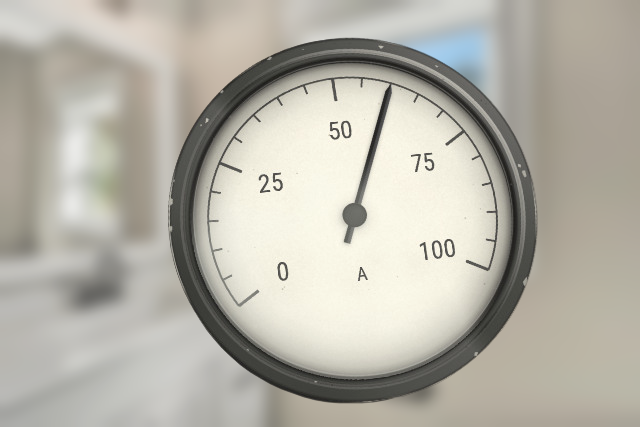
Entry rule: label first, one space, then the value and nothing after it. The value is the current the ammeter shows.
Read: 60 A
